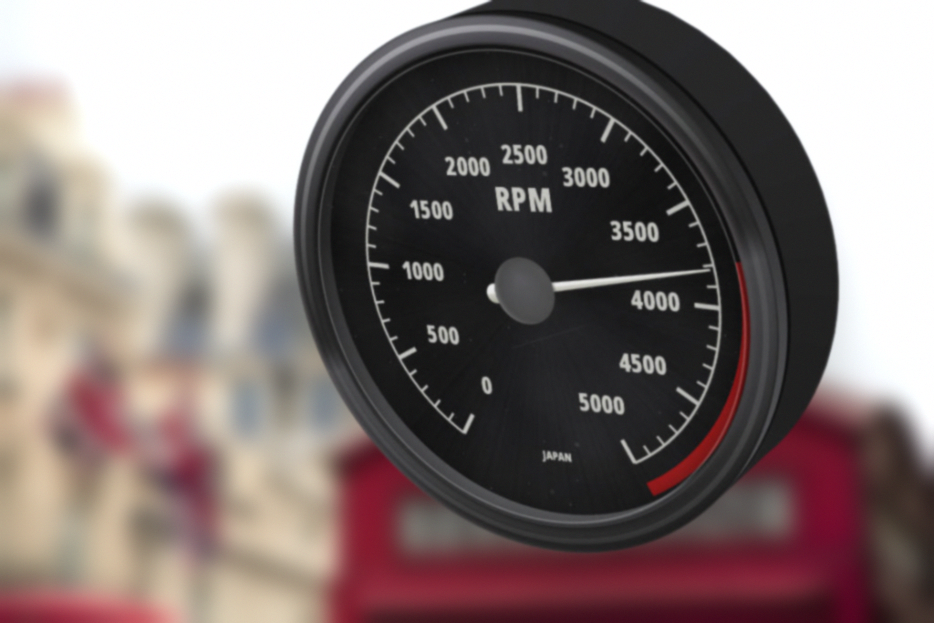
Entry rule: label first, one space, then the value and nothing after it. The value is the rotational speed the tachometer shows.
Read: 3800 rpm
